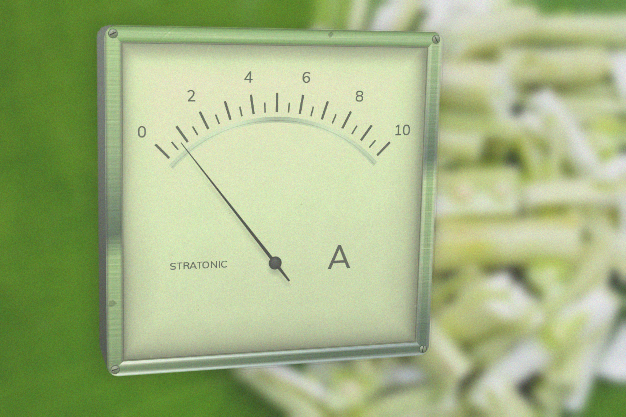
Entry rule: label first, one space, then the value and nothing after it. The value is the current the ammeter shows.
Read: 0.75 A
